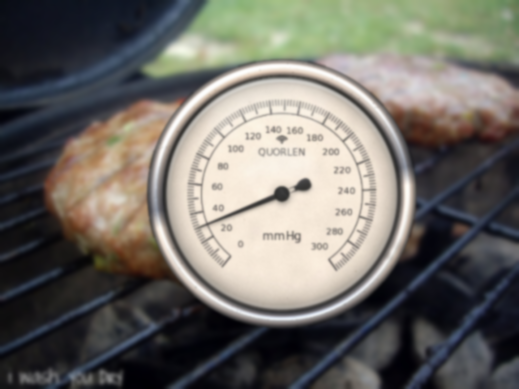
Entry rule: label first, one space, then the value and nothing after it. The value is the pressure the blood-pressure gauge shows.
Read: 30 mmHg
